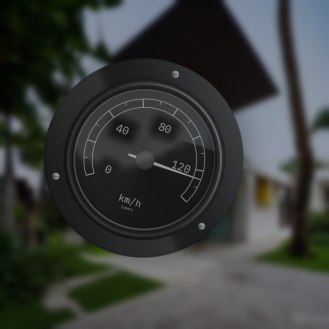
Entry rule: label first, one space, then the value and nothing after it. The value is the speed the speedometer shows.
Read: 125 km/h
